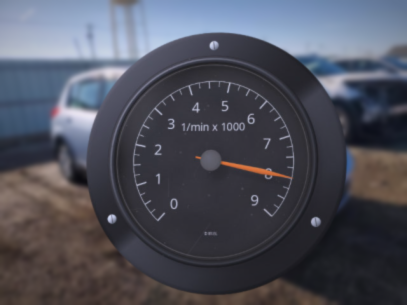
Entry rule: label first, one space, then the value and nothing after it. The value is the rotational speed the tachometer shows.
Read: 8000 rpm
